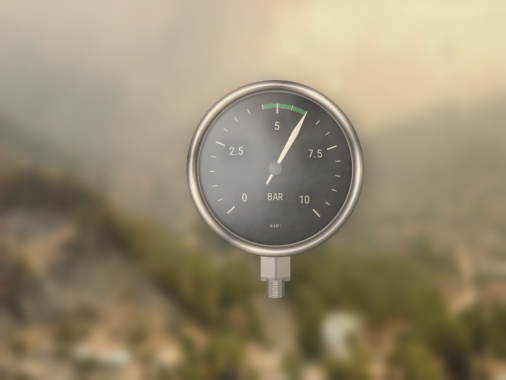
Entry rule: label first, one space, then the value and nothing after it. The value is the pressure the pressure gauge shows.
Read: 6 bar
